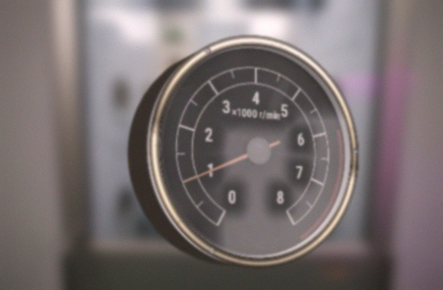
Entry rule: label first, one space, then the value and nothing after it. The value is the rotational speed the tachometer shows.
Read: 1000 rpm
